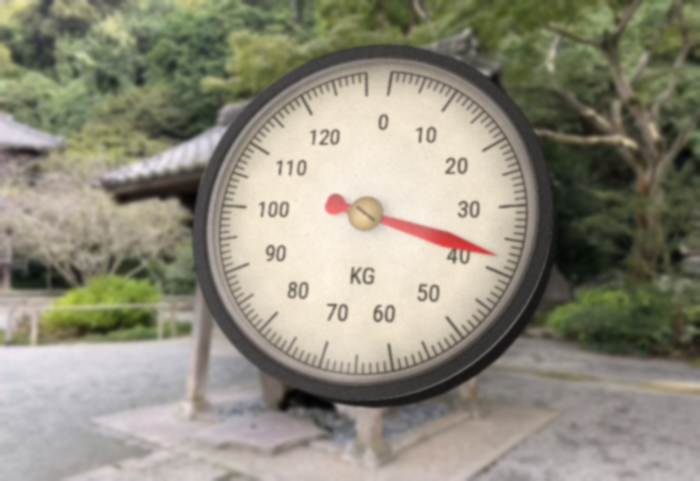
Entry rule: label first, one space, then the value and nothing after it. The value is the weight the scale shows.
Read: 38 kg
